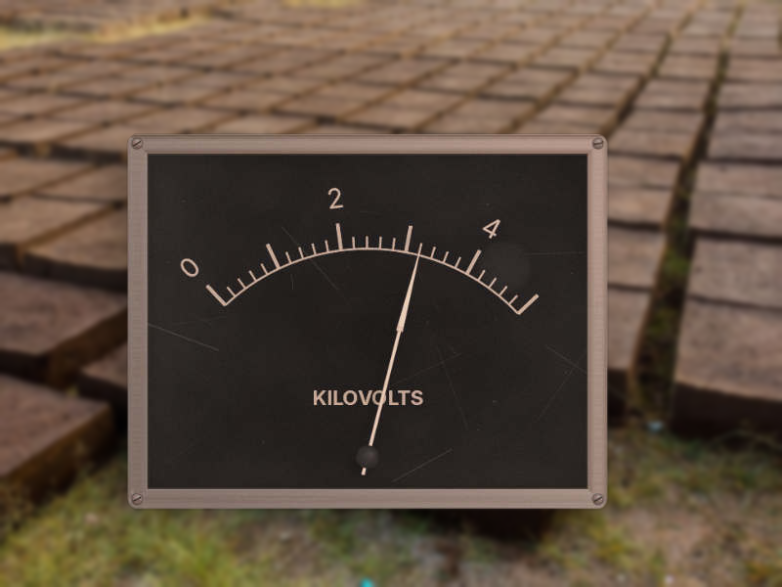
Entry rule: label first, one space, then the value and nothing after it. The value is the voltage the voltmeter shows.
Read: 3.2 kV
